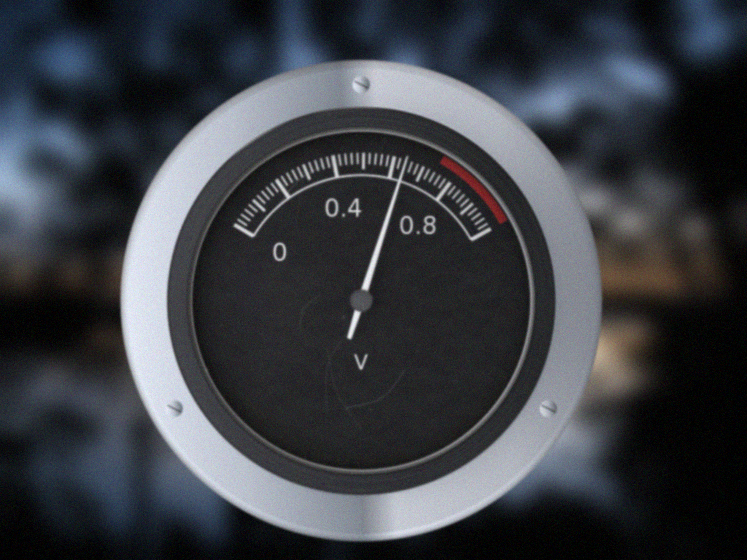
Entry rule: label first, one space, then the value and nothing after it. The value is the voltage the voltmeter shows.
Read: 0.64 V
